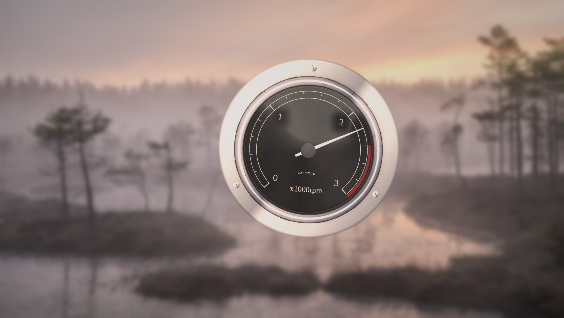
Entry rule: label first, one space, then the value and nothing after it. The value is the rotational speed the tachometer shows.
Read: 2200 rpm
